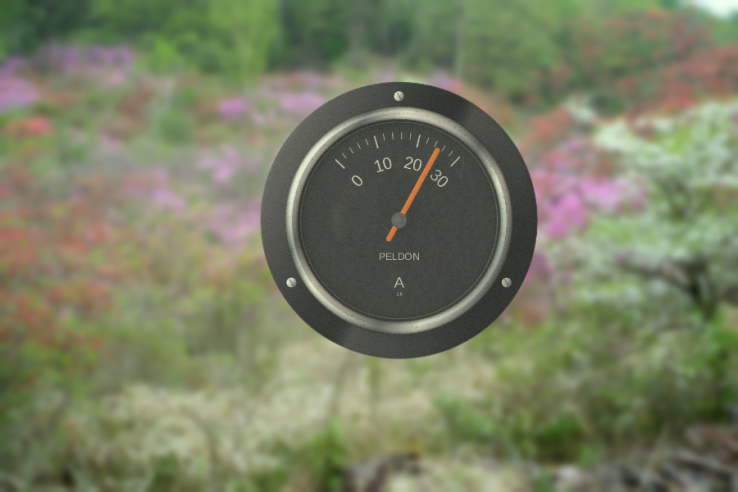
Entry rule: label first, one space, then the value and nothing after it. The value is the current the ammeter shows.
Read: 25 A
